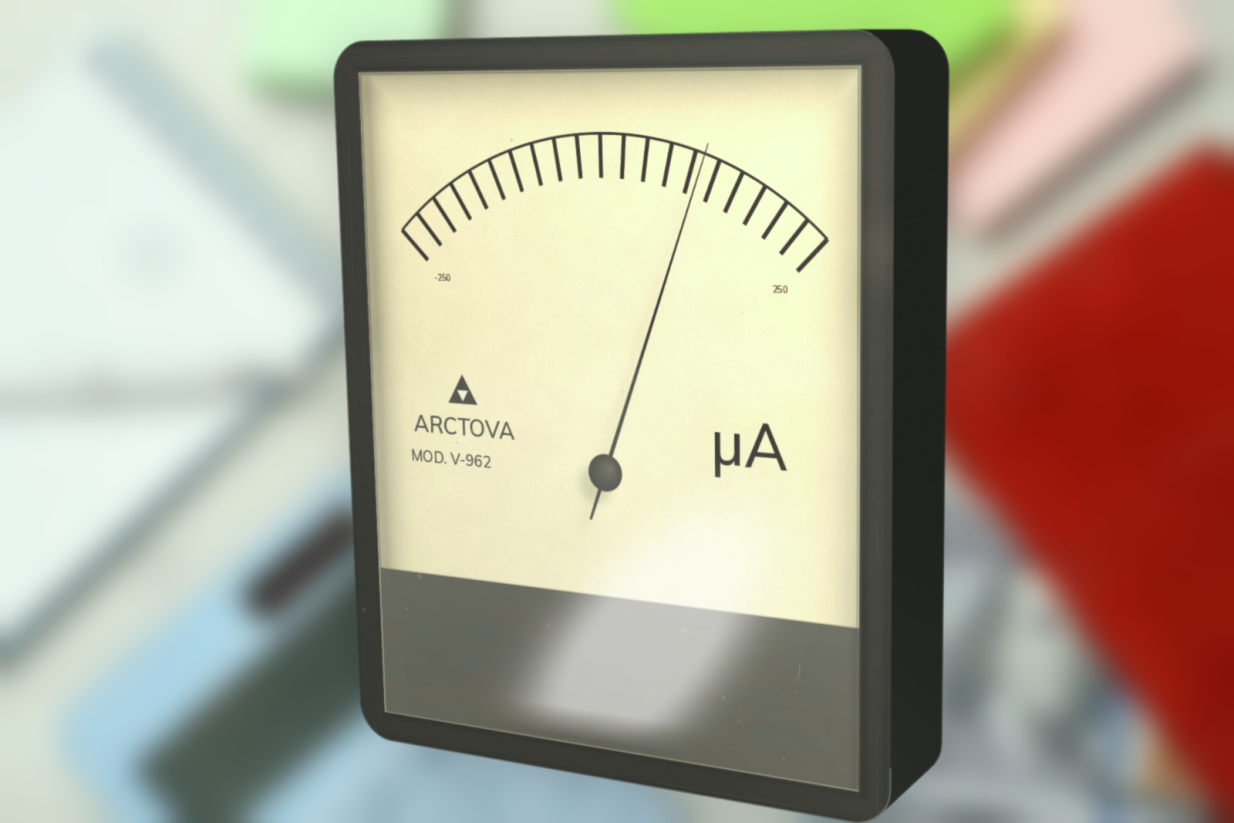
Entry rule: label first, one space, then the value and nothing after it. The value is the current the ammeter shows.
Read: 112.5 µA
